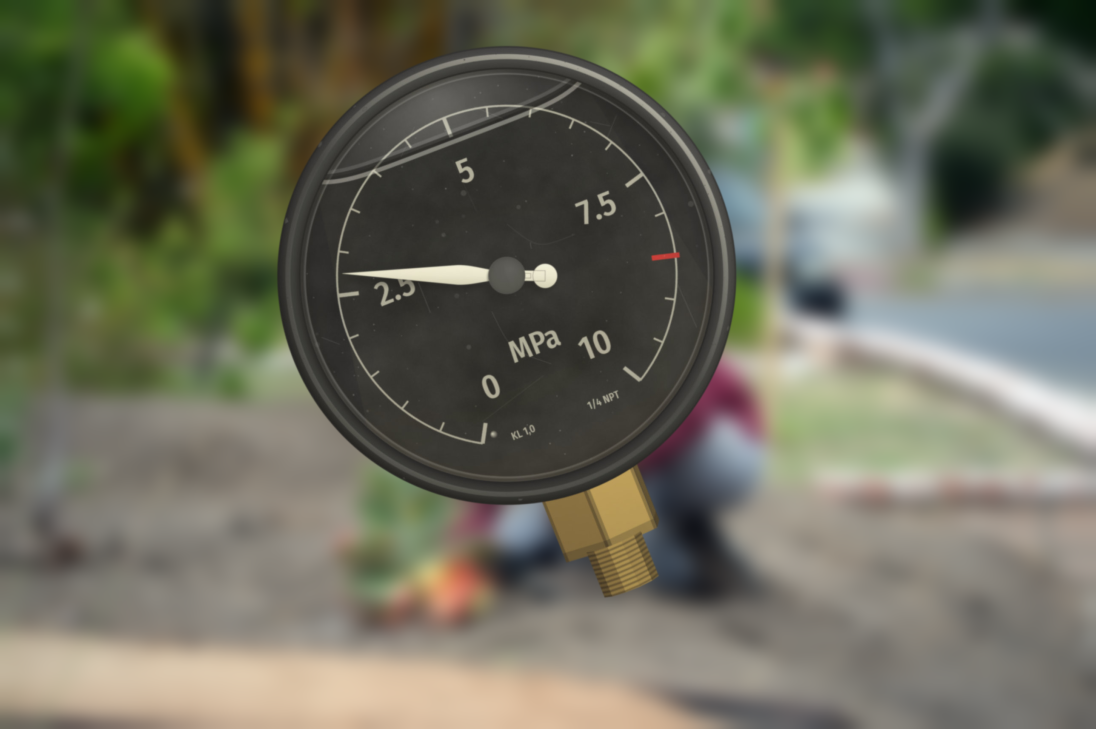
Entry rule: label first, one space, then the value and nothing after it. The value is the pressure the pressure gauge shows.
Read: 2.75 MPa
